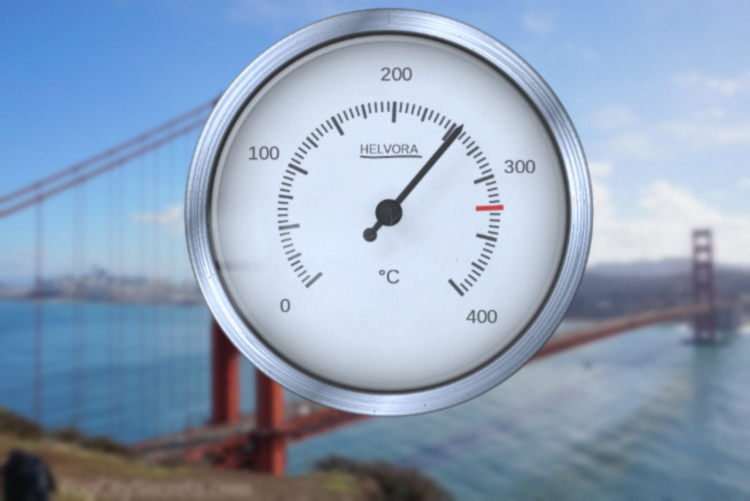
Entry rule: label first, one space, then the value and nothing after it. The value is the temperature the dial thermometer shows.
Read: 255 °C
